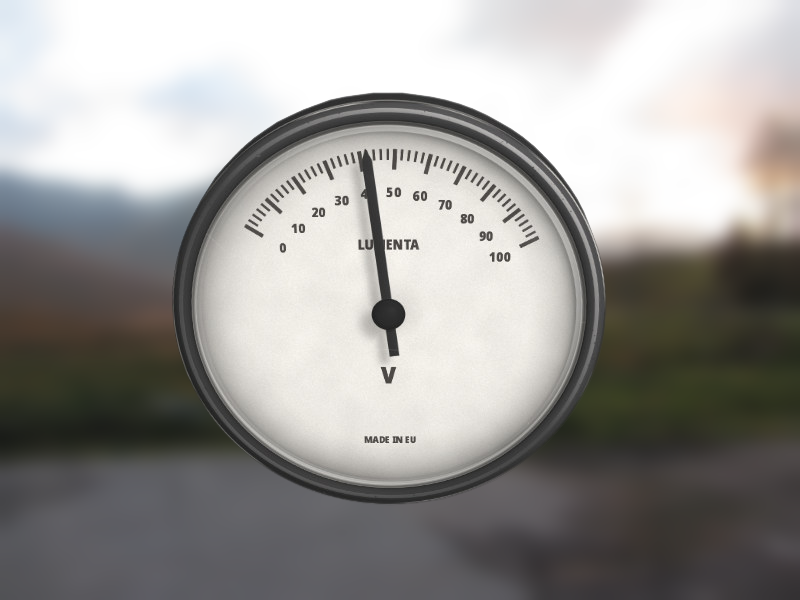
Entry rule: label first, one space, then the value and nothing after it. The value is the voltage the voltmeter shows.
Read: 42 V
